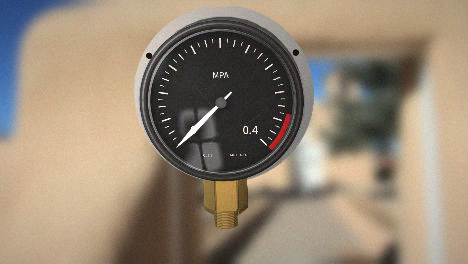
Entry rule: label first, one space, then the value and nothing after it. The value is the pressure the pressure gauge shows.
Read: 0 MPa
